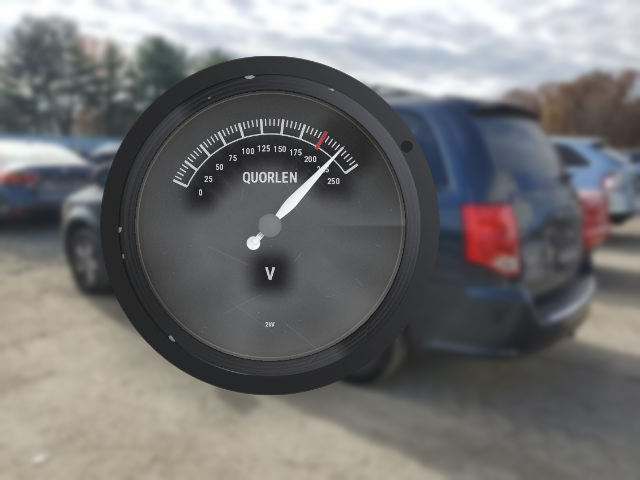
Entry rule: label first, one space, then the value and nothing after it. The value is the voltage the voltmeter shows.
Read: 225 V
